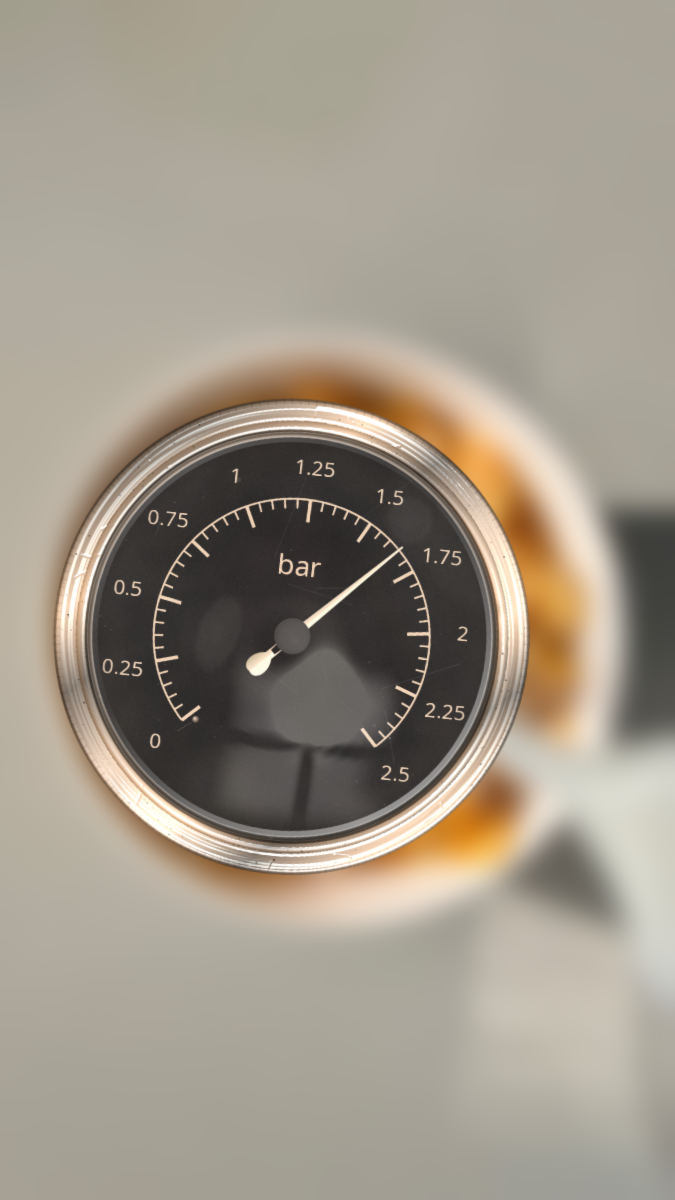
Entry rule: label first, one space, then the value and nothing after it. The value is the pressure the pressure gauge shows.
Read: 1.65 bar
